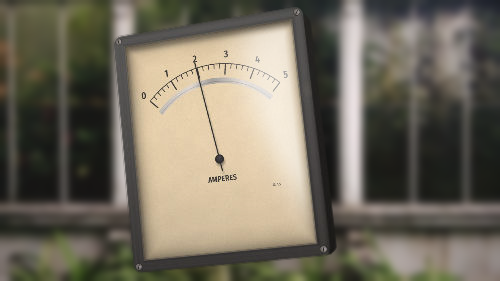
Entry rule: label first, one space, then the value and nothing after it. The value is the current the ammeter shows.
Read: 2 A
